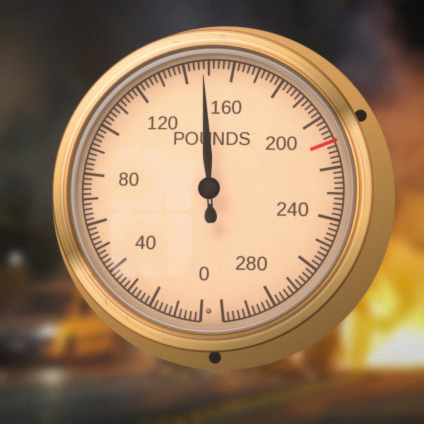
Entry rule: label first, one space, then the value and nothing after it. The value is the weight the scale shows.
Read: 148 lb
